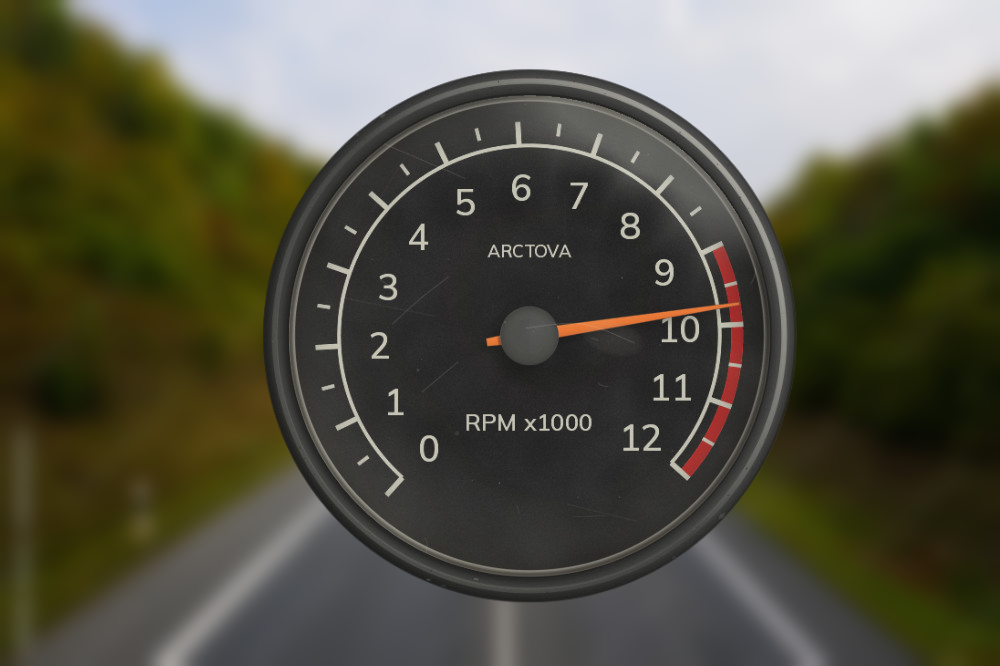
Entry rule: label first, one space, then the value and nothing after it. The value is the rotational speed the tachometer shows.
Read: 9750 rpm
